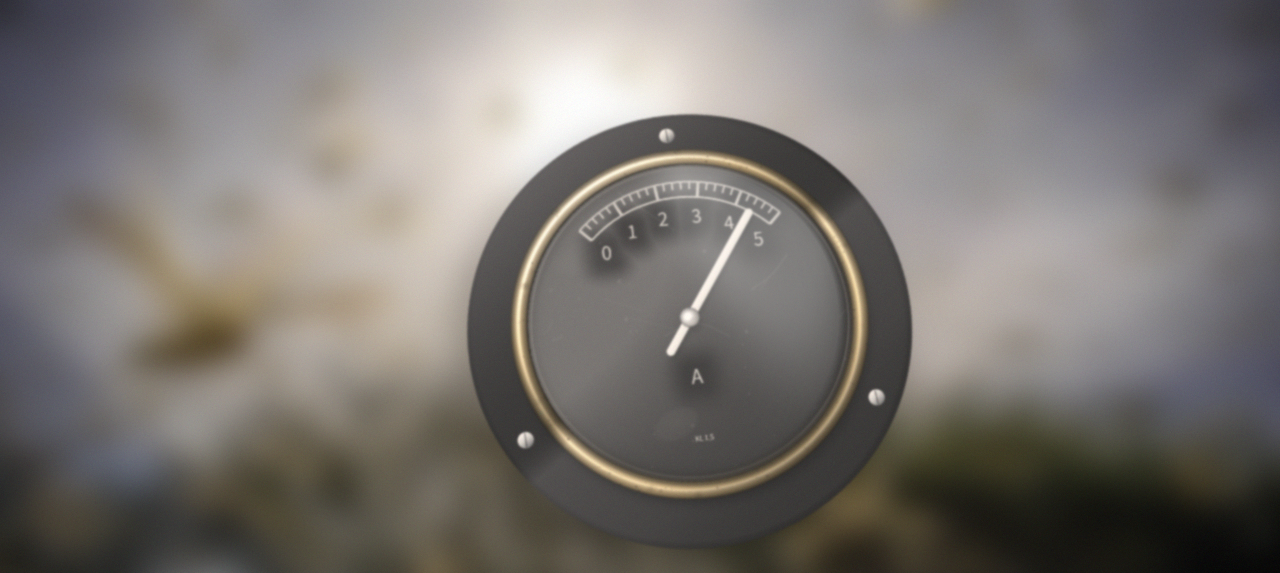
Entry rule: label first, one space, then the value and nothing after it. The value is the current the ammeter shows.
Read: 4.4 A
